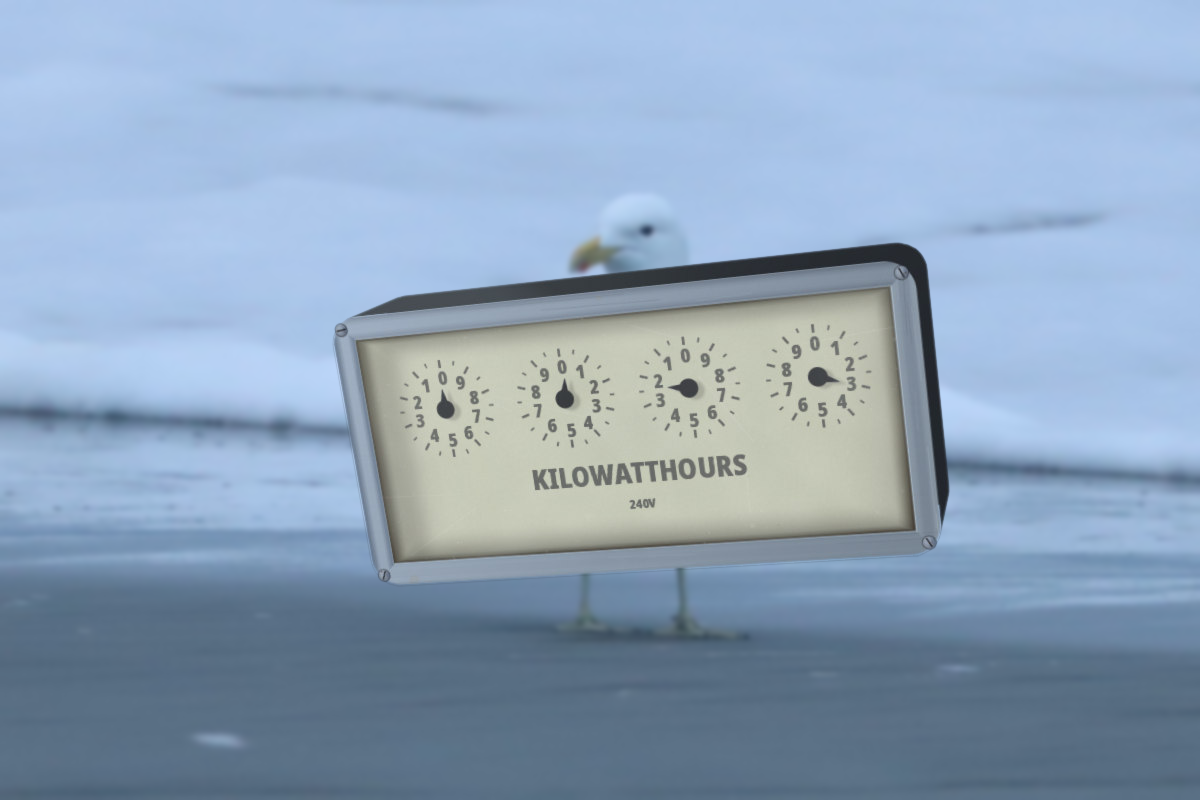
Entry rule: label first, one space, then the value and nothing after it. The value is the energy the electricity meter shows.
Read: 23 kWh
